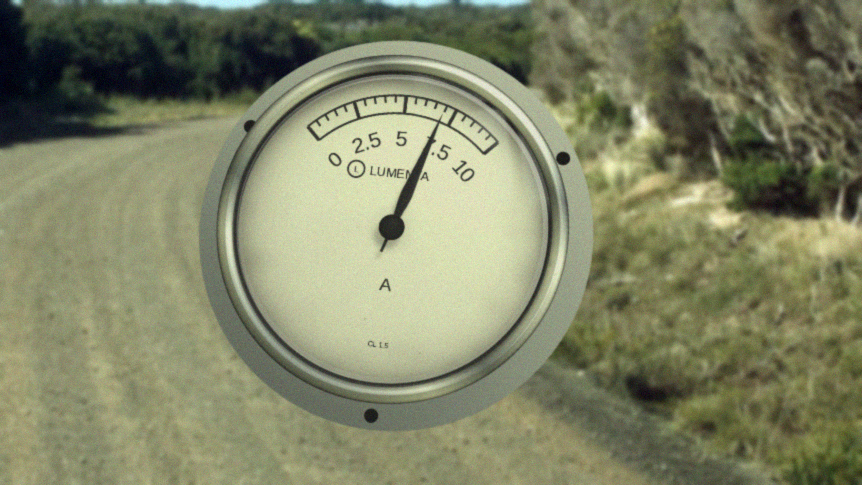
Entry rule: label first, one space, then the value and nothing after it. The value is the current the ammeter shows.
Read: 7 A
